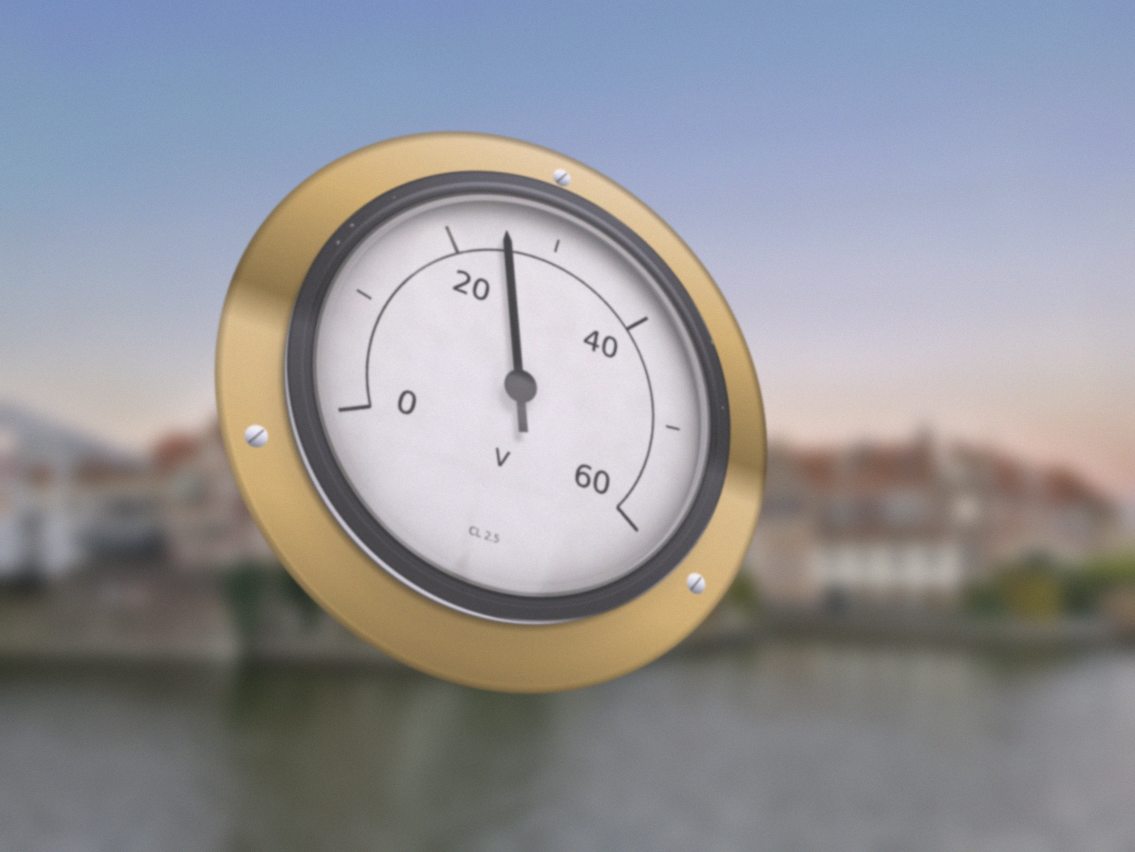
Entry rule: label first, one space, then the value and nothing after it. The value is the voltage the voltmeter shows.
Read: 25 V
